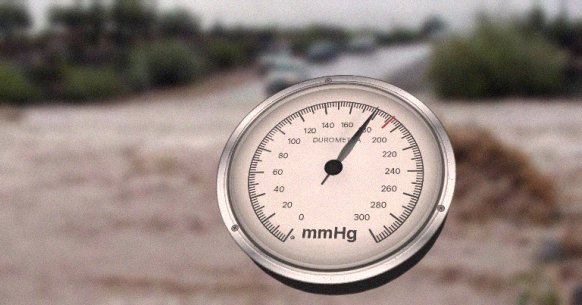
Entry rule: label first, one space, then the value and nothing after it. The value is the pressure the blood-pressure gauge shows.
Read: 180 mmHg
